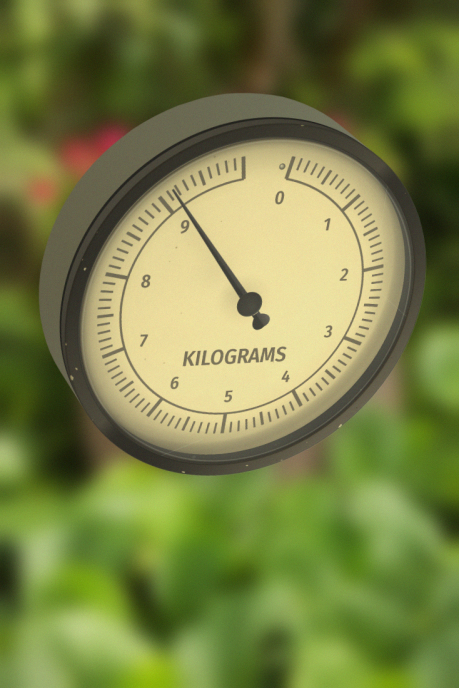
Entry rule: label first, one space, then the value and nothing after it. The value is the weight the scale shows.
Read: 9.15 kg
